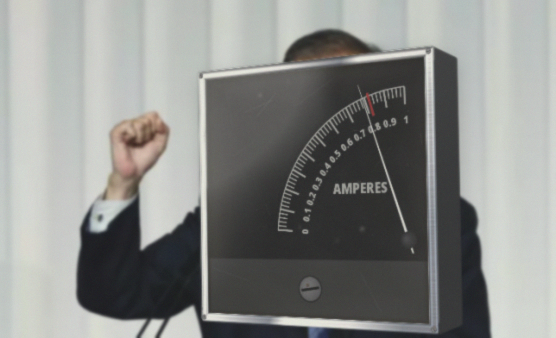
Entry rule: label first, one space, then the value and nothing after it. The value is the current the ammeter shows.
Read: 0.8 A
